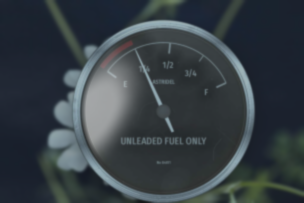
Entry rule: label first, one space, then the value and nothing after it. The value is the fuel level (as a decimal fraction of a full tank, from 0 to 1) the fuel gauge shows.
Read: 0.25
